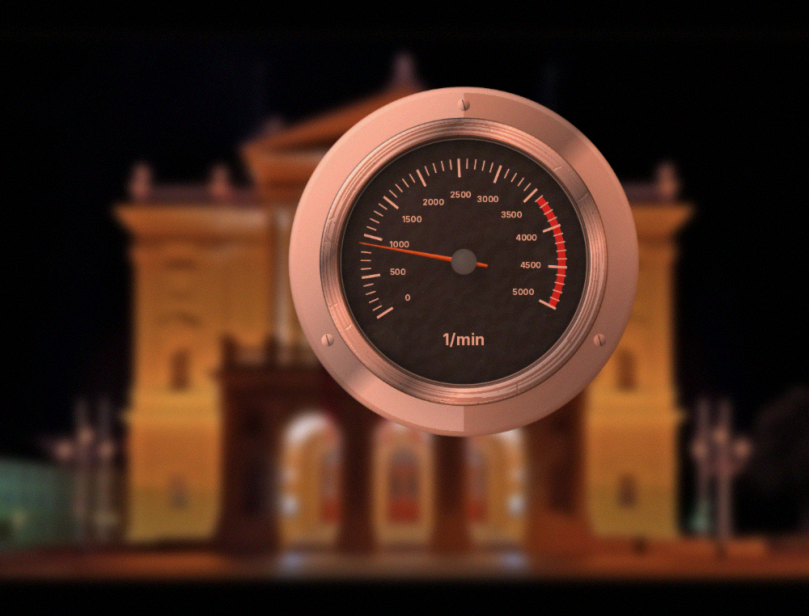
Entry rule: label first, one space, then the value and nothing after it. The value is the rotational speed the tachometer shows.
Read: 900 rpm
